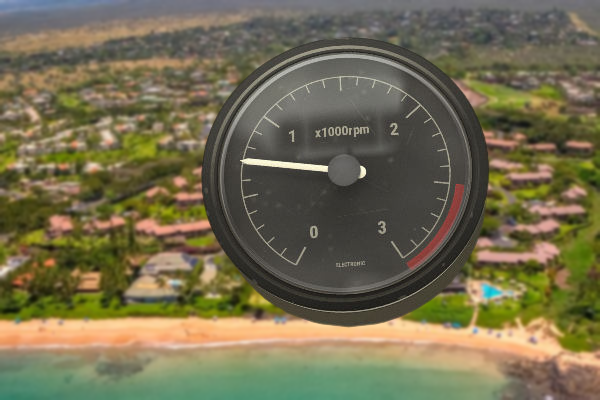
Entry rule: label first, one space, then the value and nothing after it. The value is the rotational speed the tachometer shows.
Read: 700 rpm
